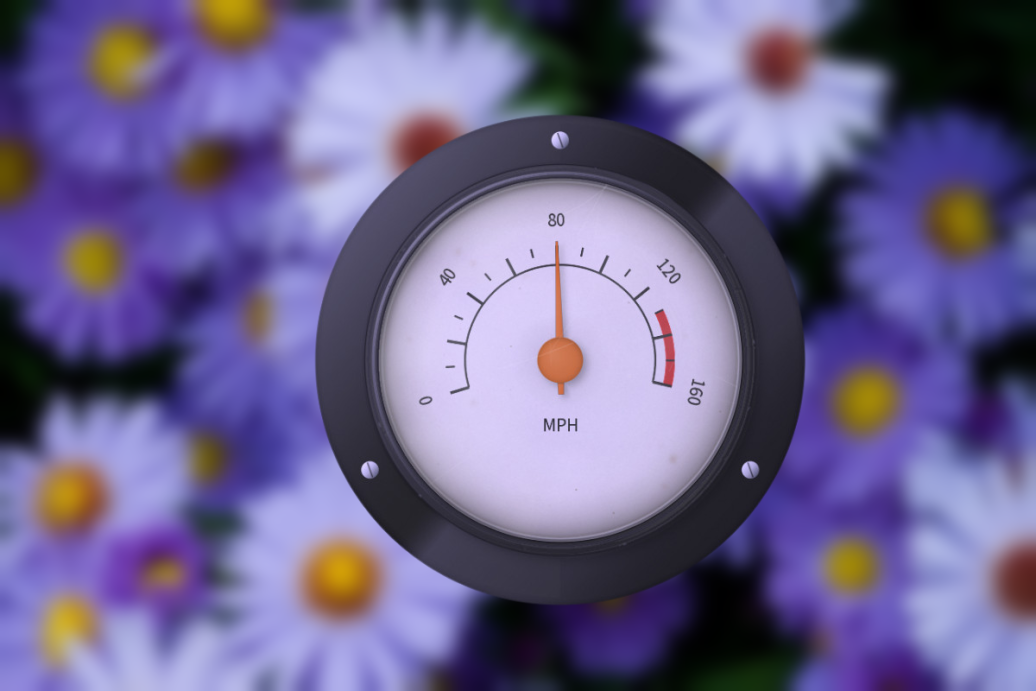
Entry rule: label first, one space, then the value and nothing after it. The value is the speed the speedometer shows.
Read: 80 mph
